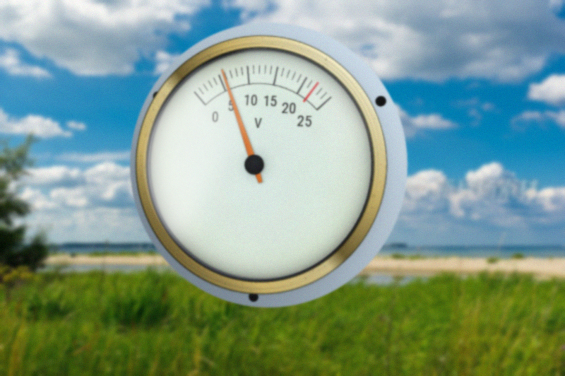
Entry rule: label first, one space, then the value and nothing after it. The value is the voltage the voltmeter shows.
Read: 6 V
